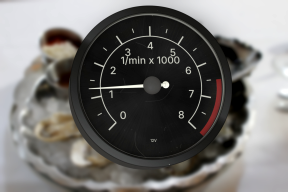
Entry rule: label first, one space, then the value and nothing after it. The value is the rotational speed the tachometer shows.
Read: 1250 rpm
